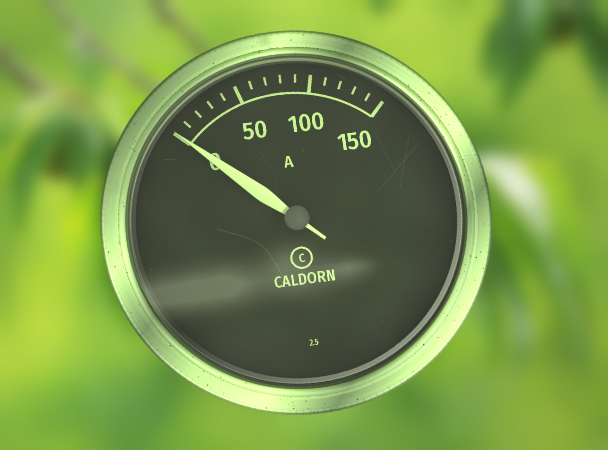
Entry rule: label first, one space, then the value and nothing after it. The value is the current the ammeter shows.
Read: 0 A
